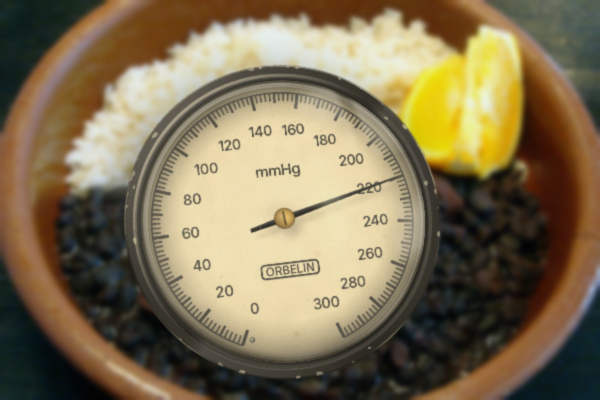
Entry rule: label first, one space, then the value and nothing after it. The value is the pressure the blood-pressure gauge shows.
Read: 220 mmHg
